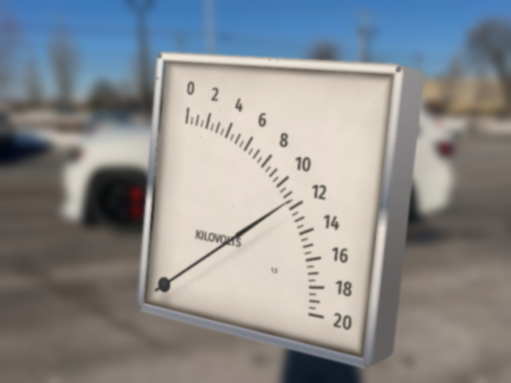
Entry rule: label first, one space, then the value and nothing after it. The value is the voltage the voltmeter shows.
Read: 11.5 kV
